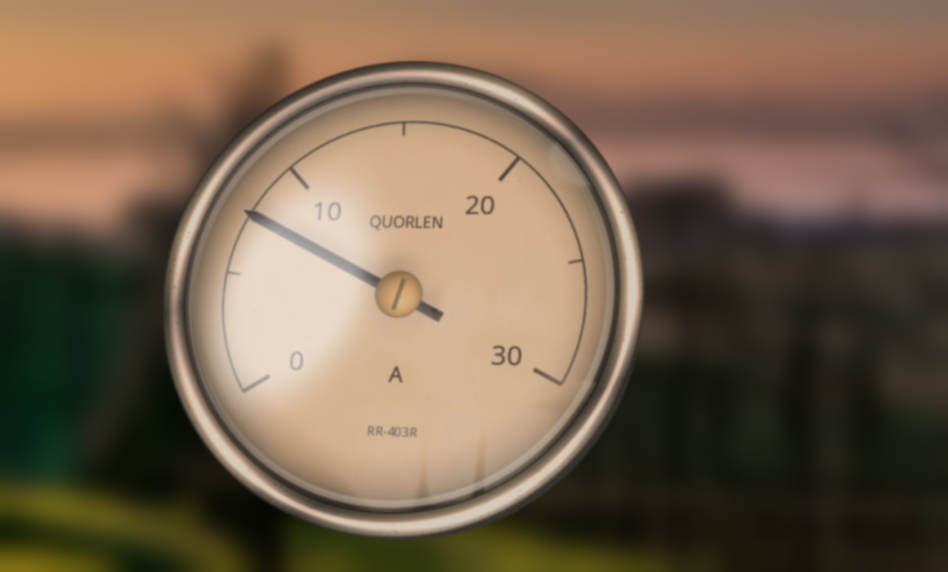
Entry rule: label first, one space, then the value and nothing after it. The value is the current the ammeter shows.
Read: 7.5 A
